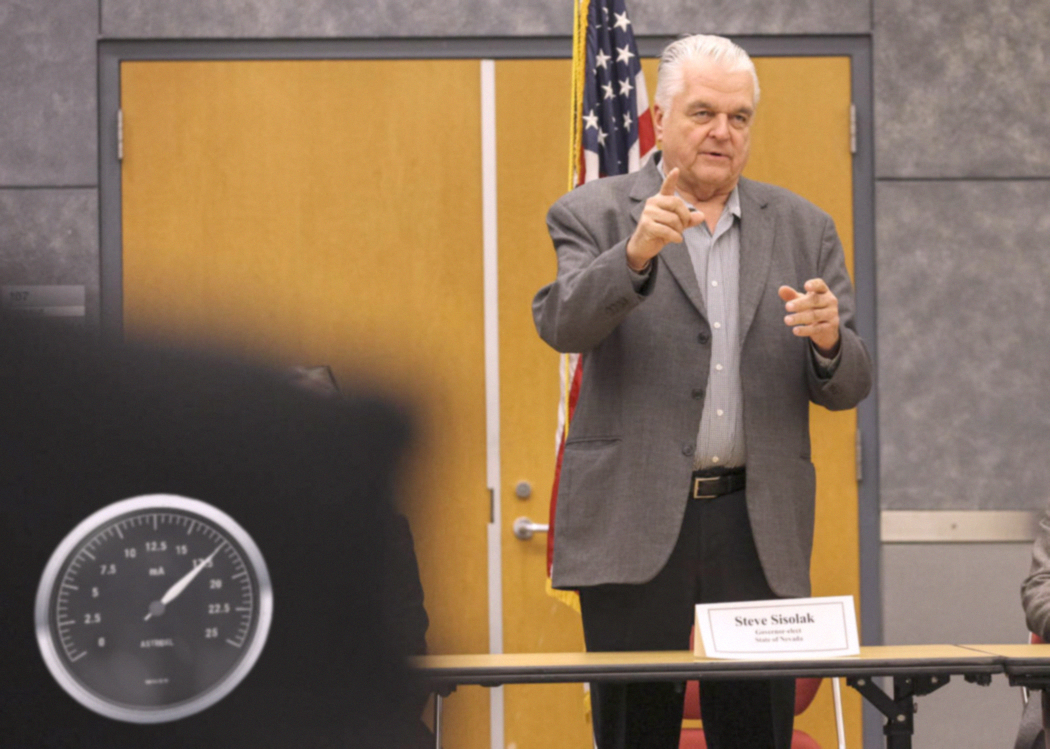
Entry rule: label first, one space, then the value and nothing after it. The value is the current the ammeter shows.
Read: 17.5 mA
